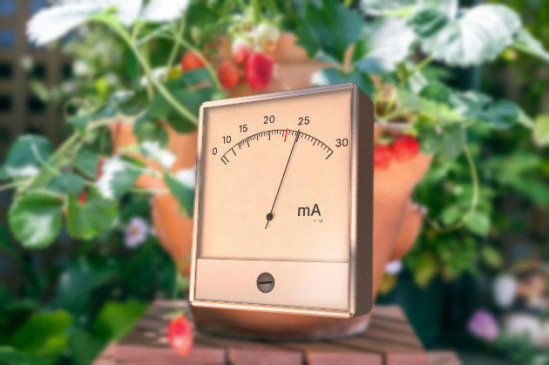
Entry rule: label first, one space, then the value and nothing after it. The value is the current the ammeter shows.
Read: 25 mA
